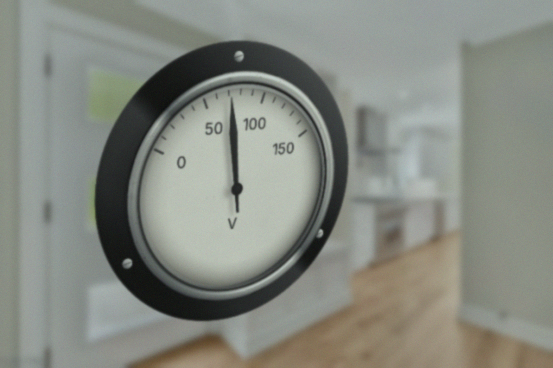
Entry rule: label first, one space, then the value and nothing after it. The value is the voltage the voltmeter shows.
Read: 70 V
